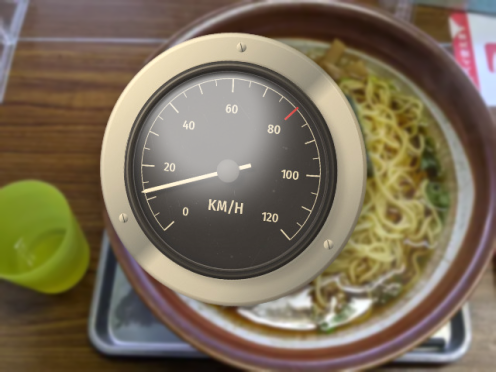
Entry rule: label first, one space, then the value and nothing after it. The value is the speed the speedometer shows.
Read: 12.5 km/h
